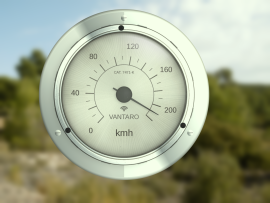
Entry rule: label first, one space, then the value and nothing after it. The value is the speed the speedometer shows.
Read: 210 km/h
